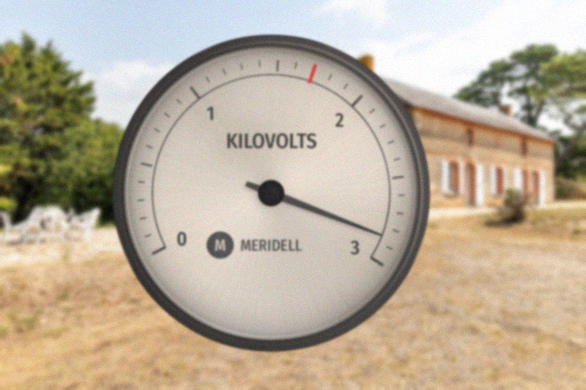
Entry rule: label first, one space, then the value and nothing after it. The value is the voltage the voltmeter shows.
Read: 2.85 kV
